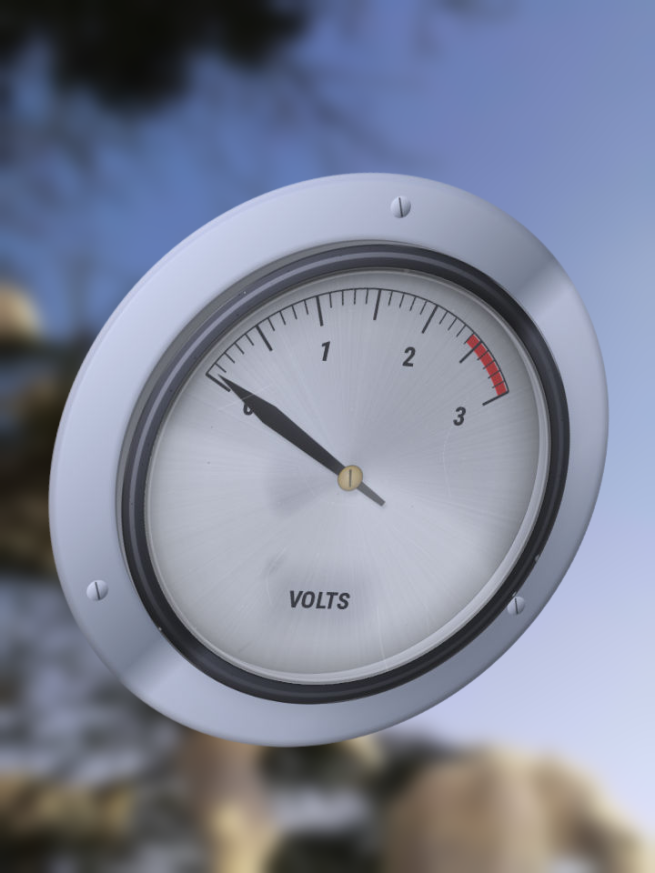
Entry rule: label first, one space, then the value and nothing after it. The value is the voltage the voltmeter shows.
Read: 0.05 V
